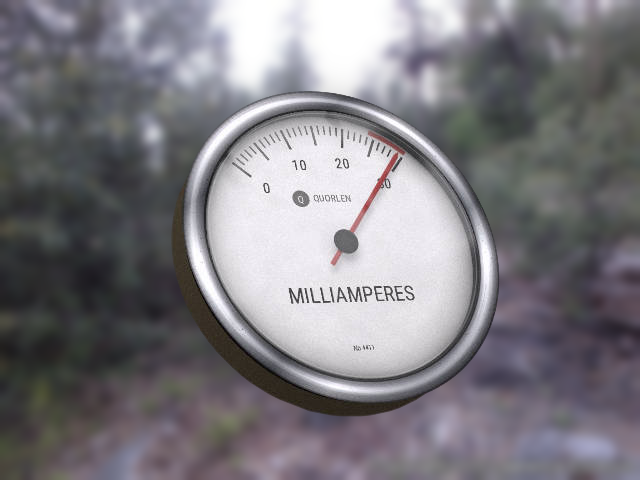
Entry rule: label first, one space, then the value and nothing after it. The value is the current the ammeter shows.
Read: 29 mA
